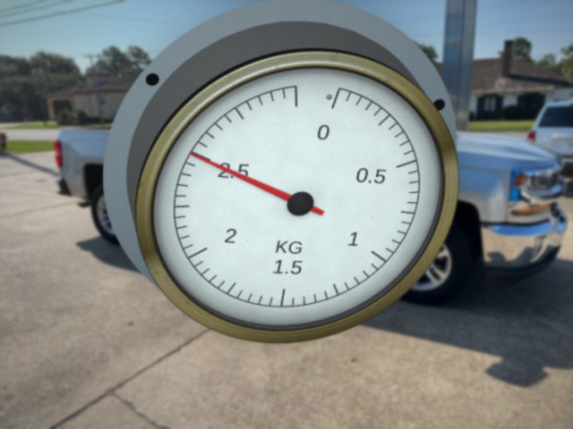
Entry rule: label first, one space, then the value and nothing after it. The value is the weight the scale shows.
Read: 2.5 kg
